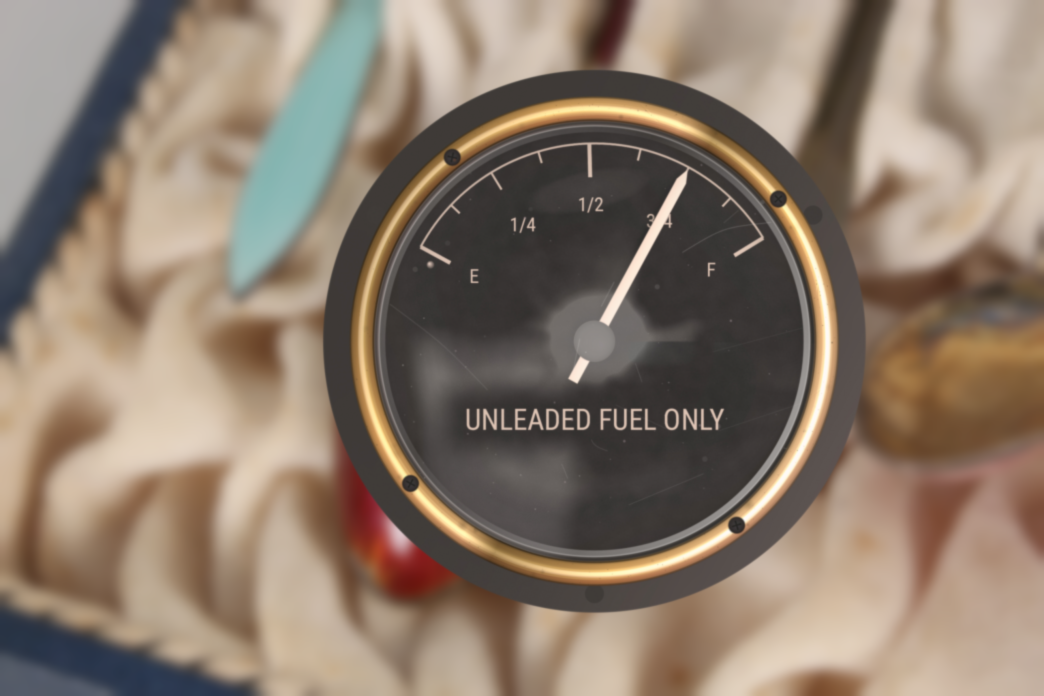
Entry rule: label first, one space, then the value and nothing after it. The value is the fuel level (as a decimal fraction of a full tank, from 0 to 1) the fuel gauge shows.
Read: 0.75
